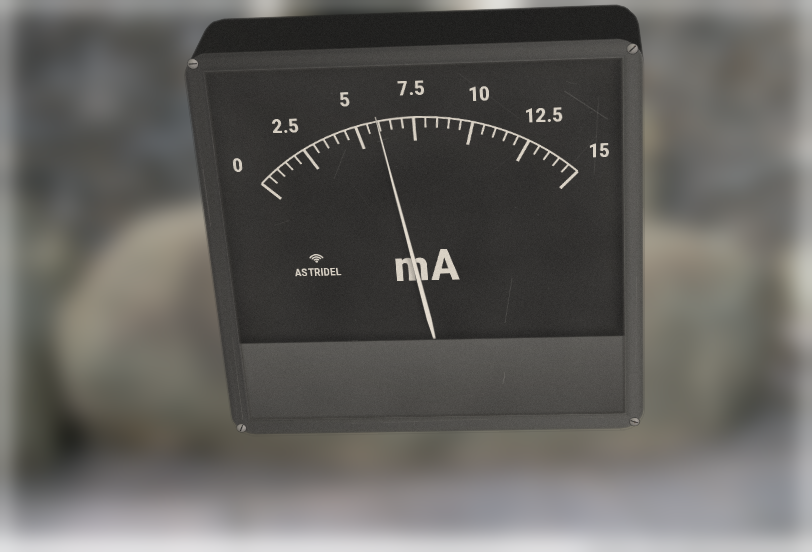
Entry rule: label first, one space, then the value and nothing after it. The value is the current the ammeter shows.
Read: 6 mA
